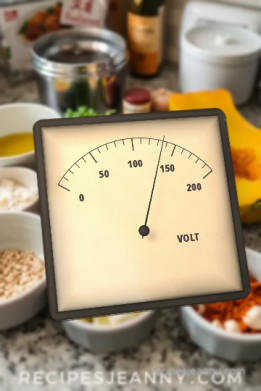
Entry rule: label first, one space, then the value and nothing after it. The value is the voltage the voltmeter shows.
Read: 135 V
